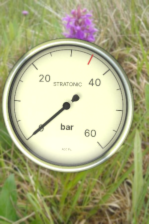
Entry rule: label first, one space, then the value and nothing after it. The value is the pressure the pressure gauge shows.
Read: 0 bar
